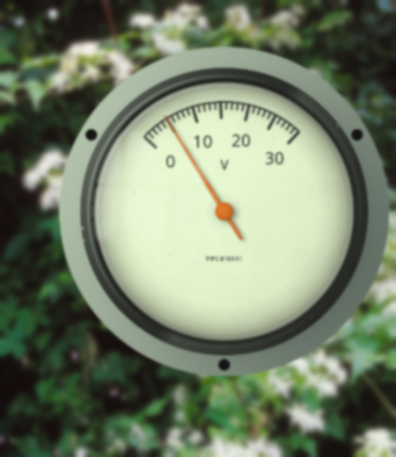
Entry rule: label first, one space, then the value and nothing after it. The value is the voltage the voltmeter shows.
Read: 5 V
